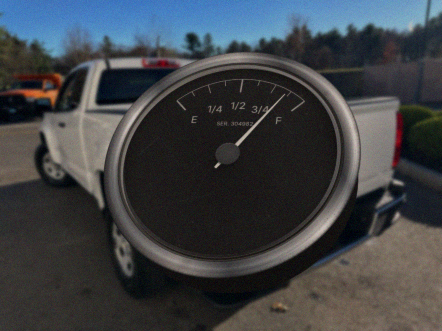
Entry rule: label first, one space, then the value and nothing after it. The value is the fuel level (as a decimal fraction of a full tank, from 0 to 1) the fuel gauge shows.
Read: 0.875
